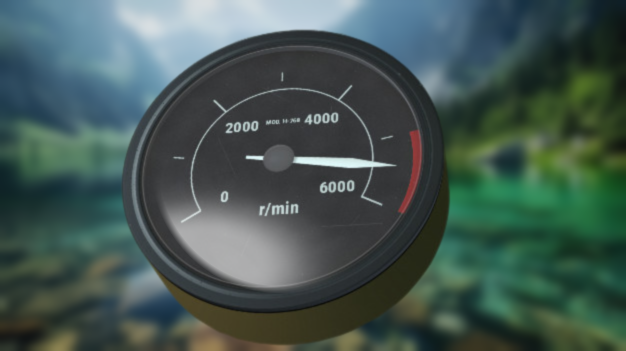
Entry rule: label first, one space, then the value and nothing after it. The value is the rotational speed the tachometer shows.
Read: 5500 rpm
